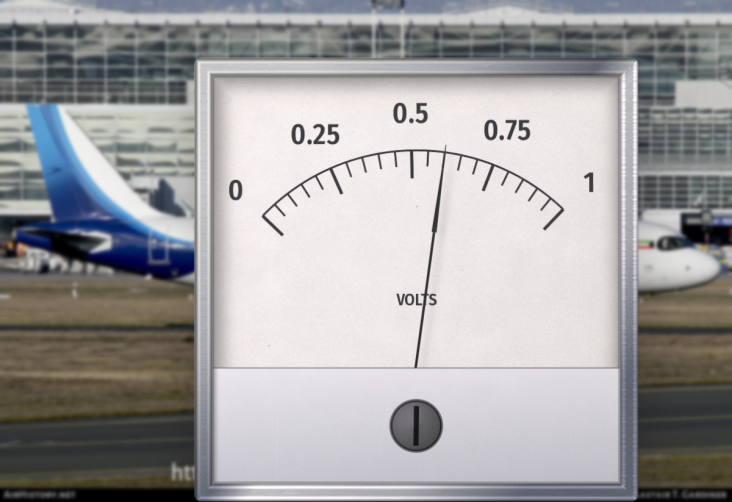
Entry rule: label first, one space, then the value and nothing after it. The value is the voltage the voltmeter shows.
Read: 0.6 V
